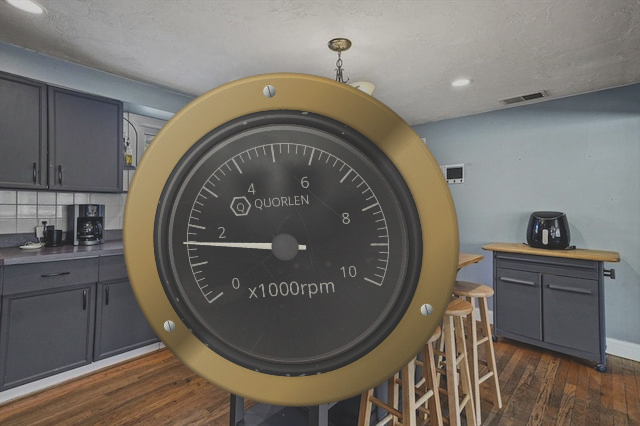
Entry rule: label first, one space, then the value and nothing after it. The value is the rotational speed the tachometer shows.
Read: 1600 rpm
